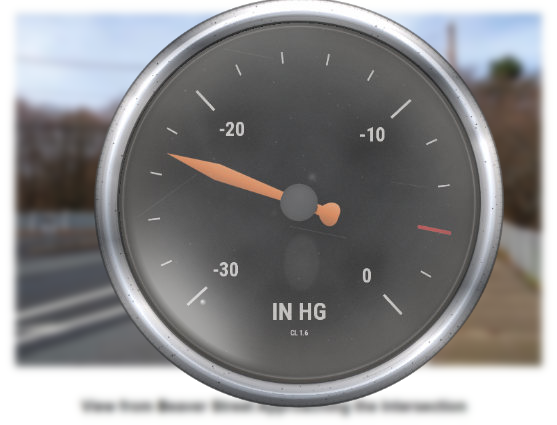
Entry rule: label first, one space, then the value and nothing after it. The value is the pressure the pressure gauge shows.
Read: -23 inHg
